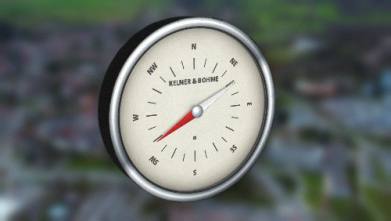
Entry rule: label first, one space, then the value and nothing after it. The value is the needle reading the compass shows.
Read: 240 °
